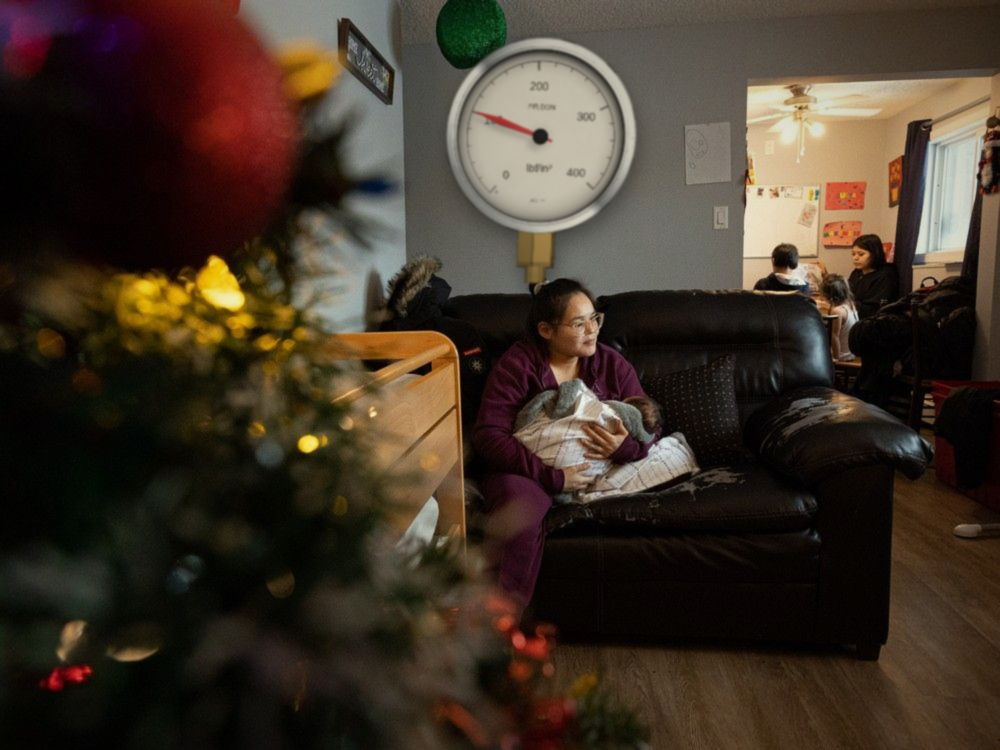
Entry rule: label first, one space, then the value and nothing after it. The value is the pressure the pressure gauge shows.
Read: 100 psi
